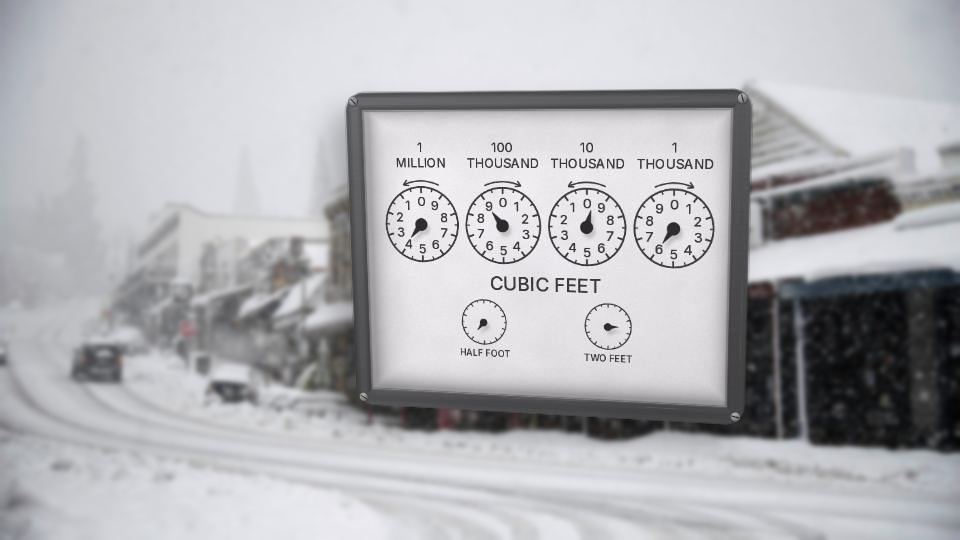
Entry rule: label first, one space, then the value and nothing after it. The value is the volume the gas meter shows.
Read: 389600 ft³
